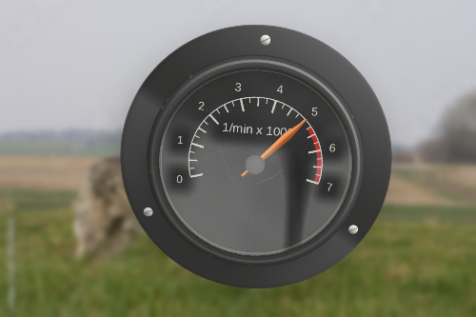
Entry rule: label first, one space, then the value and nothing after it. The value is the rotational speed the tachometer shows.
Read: 5000 rpm
